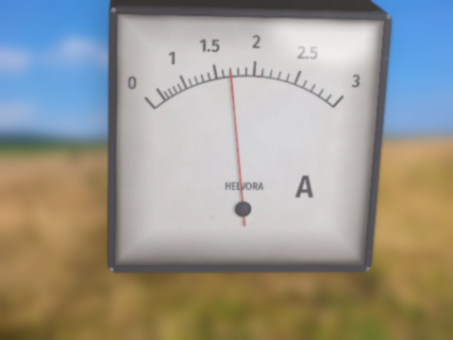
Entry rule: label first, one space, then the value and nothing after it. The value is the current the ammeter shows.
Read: 1.7 A
